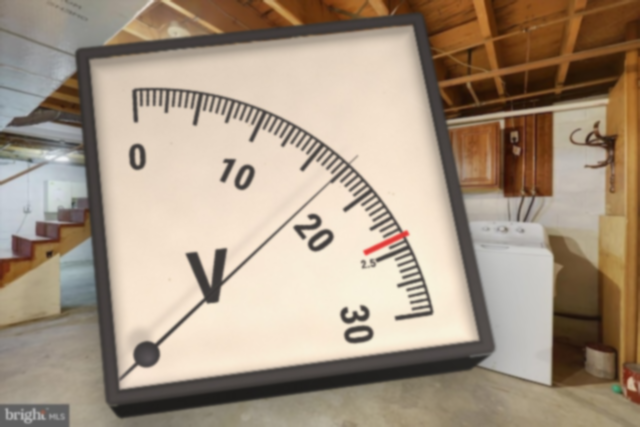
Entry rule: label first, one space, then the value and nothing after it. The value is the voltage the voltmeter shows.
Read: 17.5 V
